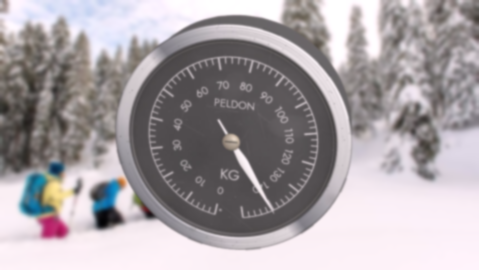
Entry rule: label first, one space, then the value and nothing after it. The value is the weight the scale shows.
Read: 140 kg
